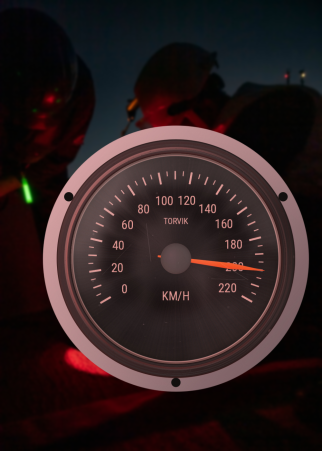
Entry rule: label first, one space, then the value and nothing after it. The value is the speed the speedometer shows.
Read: 200 km/h
